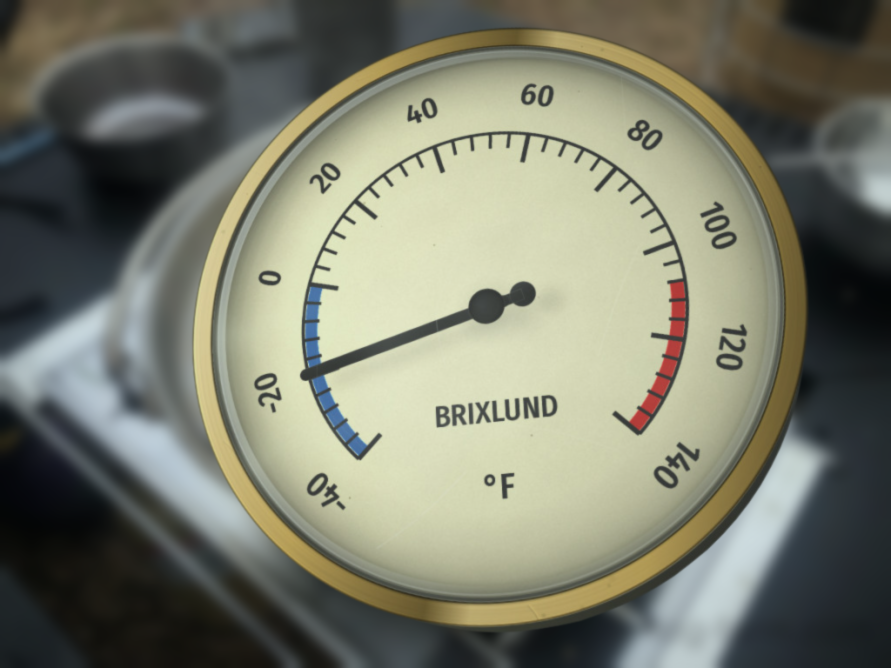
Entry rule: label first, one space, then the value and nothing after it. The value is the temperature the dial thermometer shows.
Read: -20 °F
